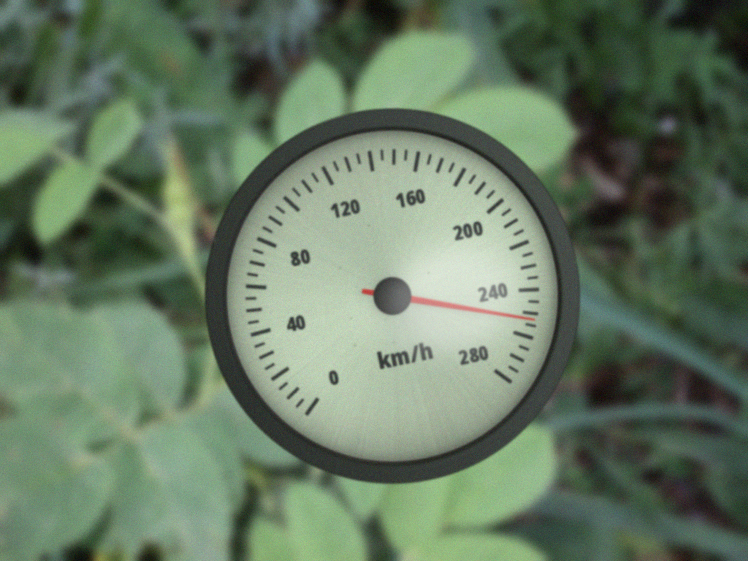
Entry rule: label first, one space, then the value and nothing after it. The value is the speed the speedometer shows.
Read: 252.5 km/h
